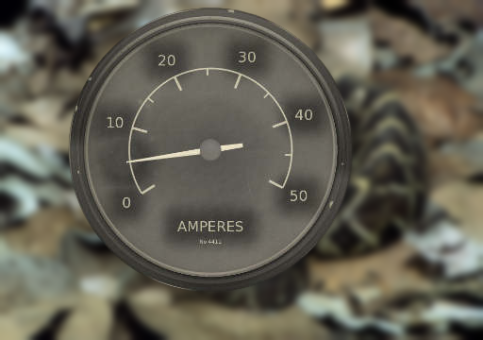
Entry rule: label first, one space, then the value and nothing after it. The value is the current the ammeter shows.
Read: 5 A
